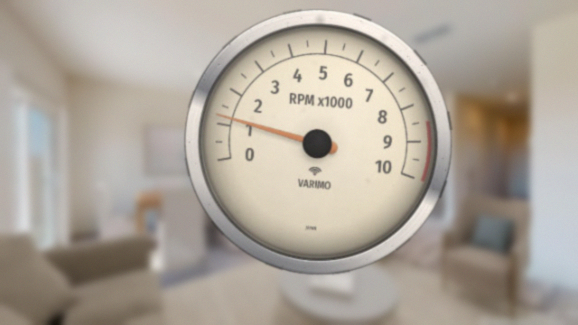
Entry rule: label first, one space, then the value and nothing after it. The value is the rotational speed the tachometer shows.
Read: 1250 rpm
